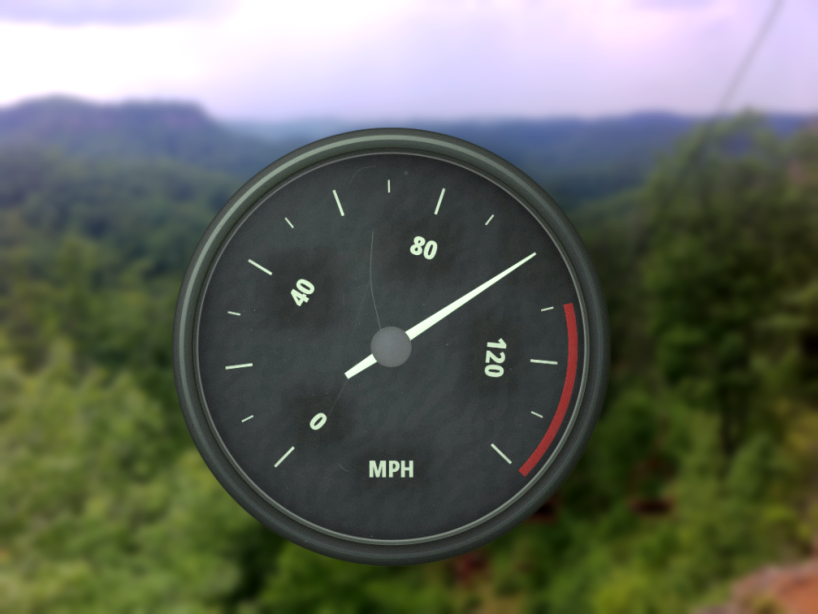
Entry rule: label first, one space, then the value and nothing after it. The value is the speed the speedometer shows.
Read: 100 mph
